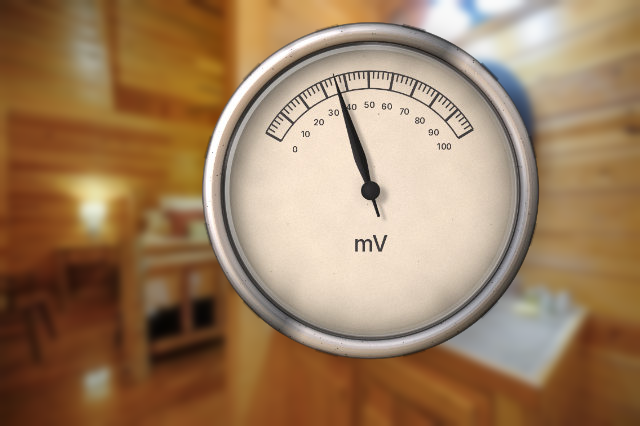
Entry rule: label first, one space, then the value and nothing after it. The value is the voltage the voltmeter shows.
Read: 36 mV
